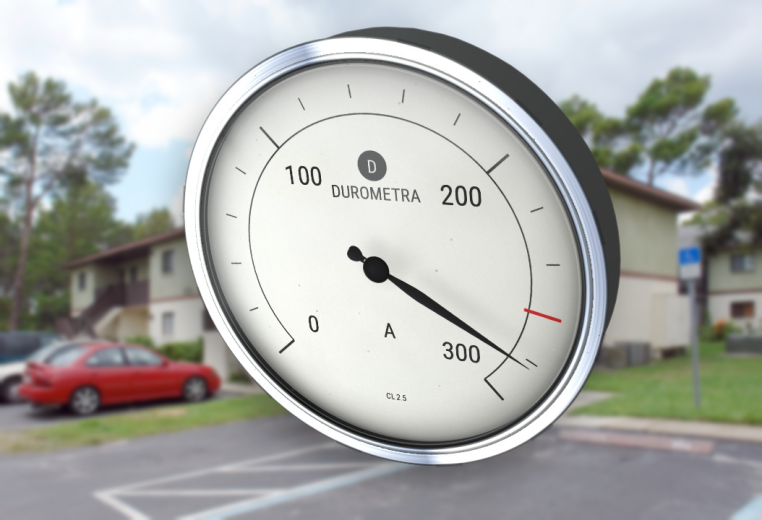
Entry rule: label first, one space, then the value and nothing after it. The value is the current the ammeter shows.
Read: 280 A
